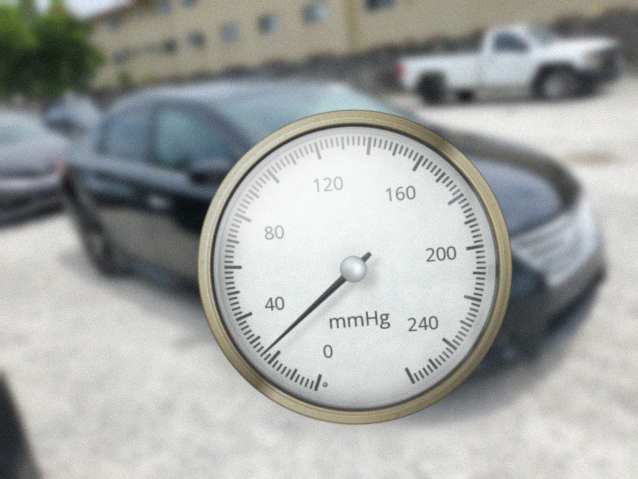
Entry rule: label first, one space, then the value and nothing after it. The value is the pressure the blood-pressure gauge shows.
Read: 24 mmHg
